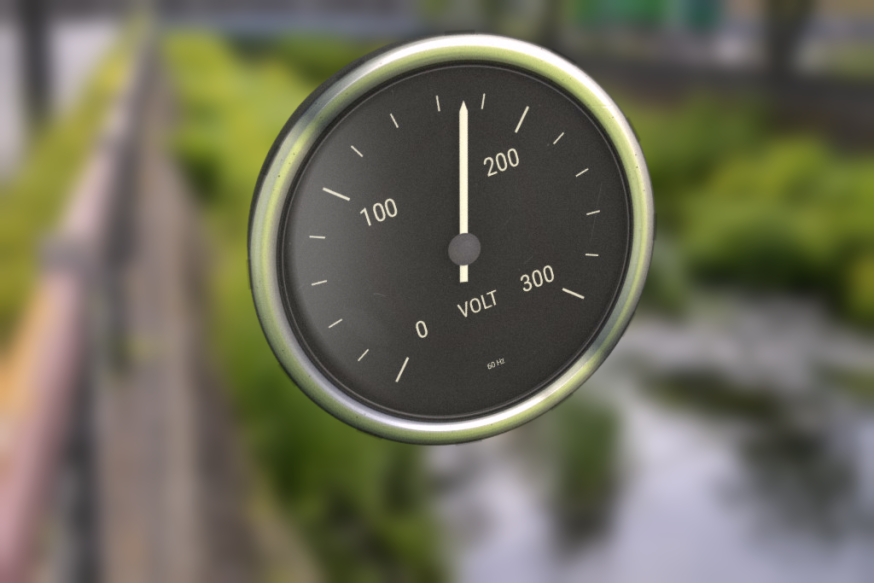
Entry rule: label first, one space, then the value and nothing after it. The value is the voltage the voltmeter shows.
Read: 170 V
